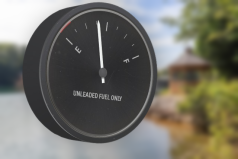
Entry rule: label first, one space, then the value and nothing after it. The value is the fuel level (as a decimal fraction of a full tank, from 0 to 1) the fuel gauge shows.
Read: 0.375
